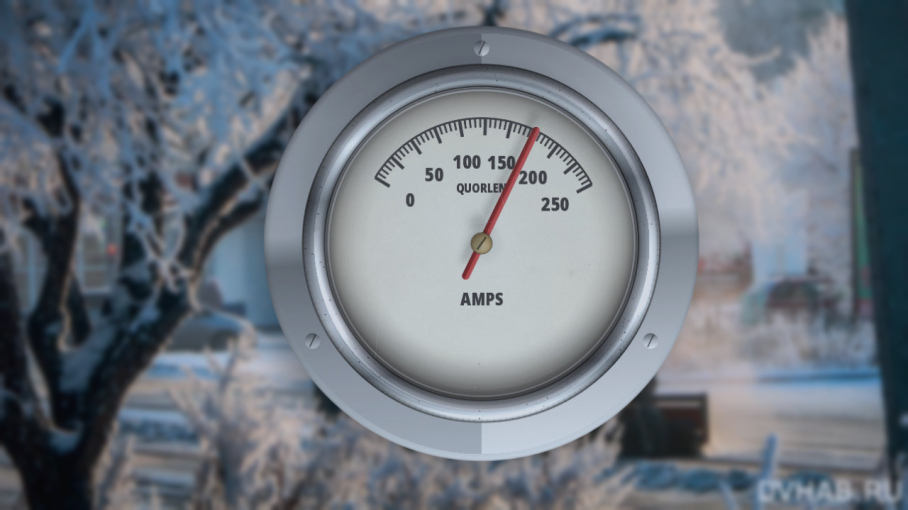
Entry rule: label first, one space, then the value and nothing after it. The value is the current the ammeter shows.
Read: 175 A
